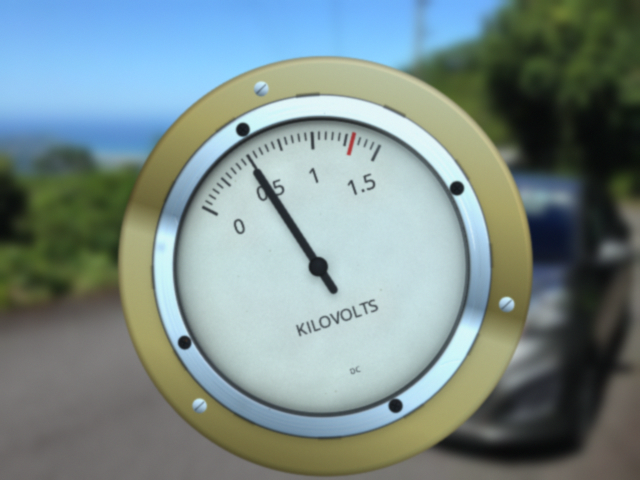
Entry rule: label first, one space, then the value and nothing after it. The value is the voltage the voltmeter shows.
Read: 0.5 kV
